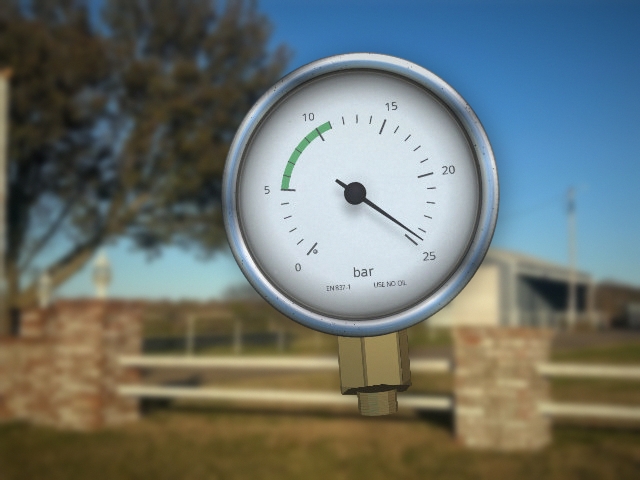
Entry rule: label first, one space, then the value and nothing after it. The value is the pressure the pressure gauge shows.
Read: 24.5 bar
